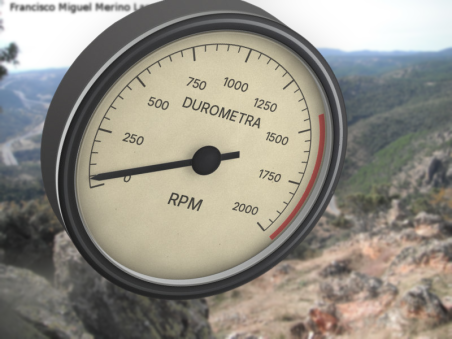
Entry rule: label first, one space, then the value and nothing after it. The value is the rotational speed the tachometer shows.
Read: 50 rpm
